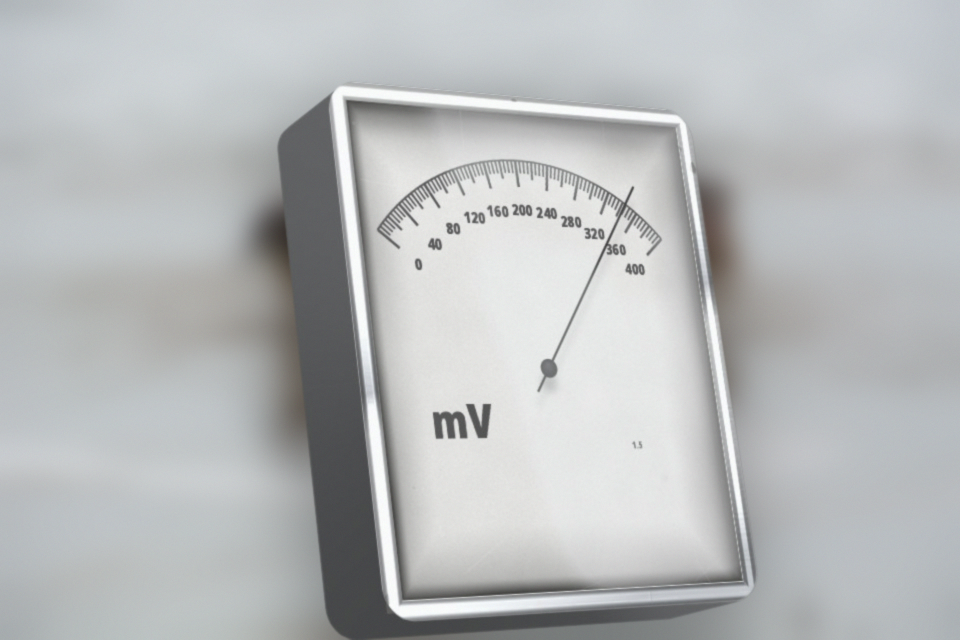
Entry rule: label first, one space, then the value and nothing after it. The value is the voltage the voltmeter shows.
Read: 340 mV
